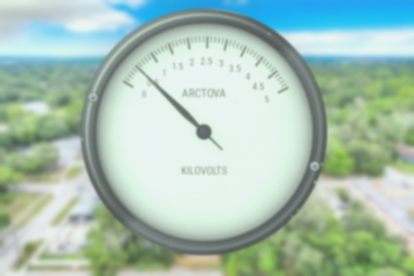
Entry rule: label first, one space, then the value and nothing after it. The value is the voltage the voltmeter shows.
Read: 0.5 kV
